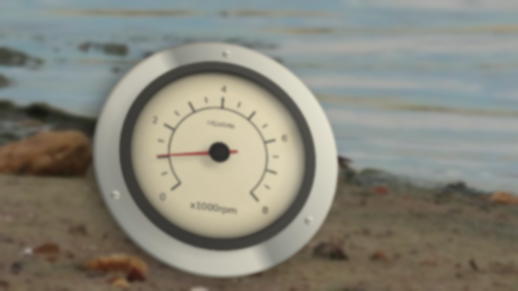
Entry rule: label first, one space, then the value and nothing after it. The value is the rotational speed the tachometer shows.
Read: 1000 rpm
